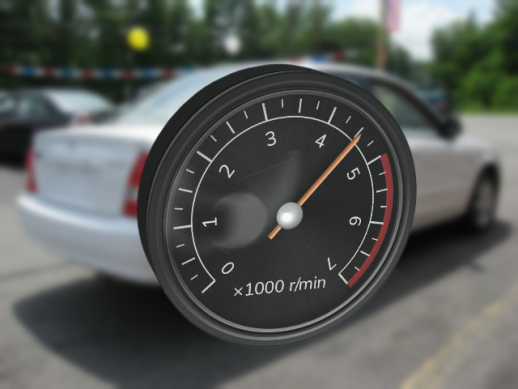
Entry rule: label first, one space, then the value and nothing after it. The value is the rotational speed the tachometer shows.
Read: 4500 rpm
